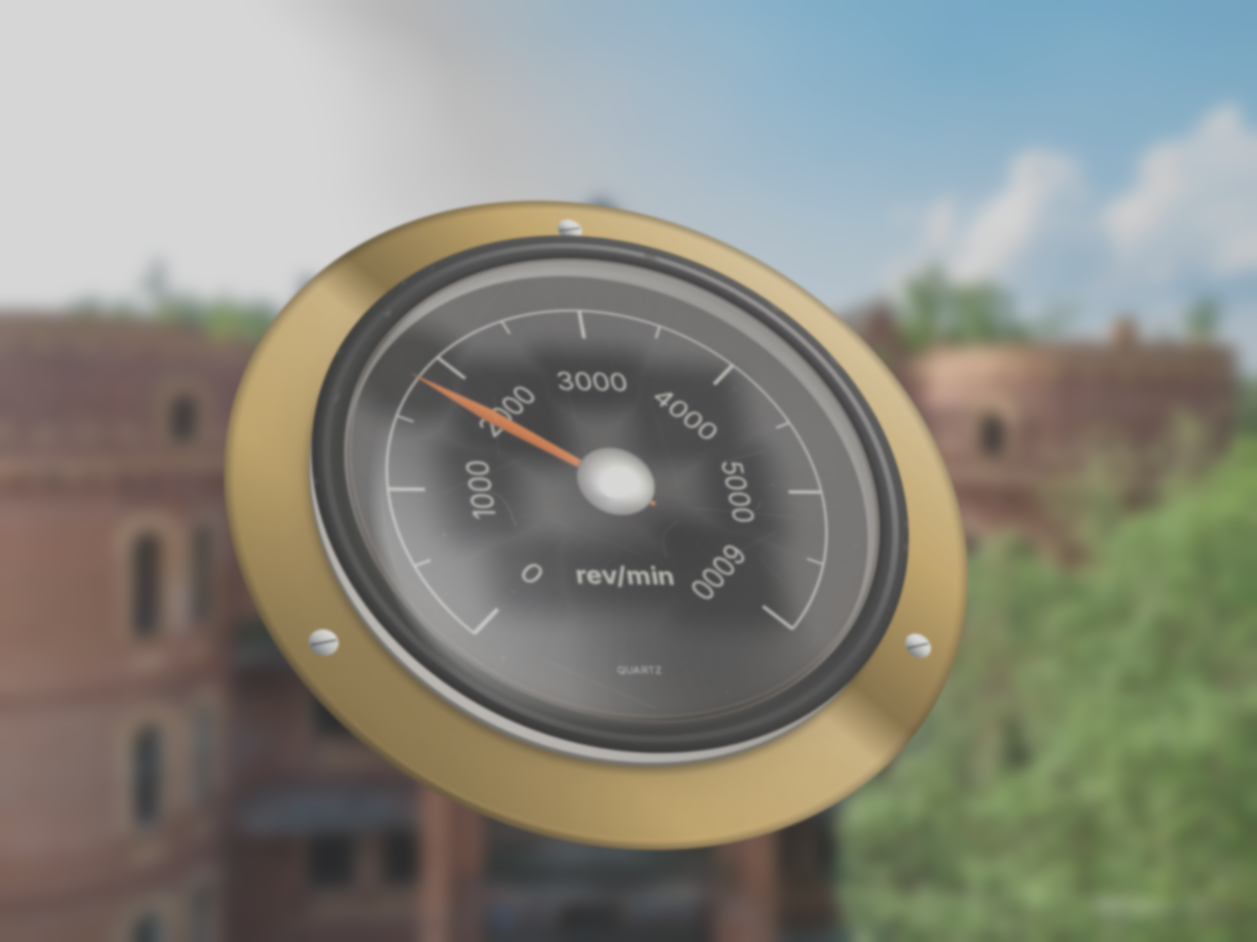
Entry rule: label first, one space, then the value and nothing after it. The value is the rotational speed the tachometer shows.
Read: 1750 rpm
